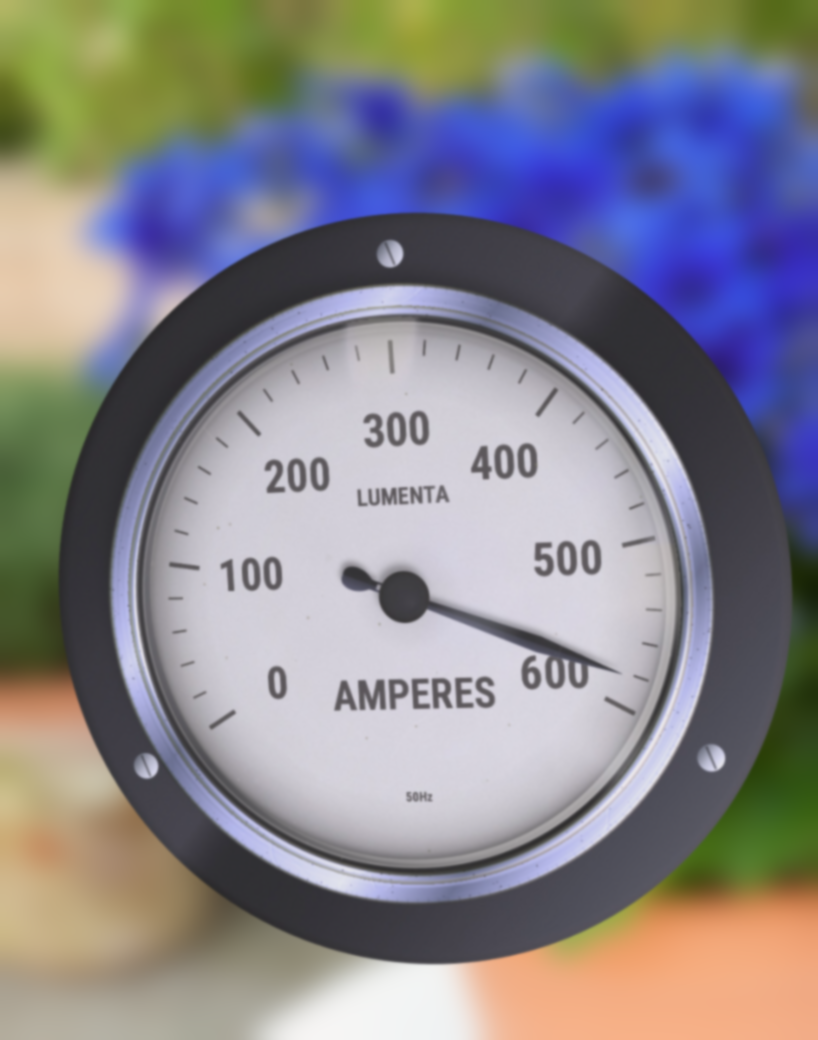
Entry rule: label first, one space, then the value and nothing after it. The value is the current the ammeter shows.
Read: 580 A
